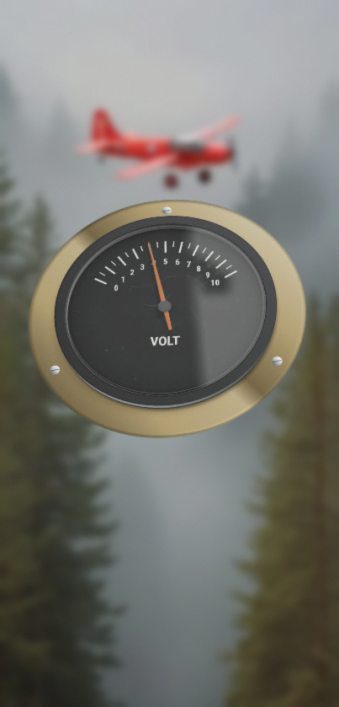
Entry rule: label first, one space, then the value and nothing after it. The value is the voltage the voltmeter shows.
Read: 4 V
